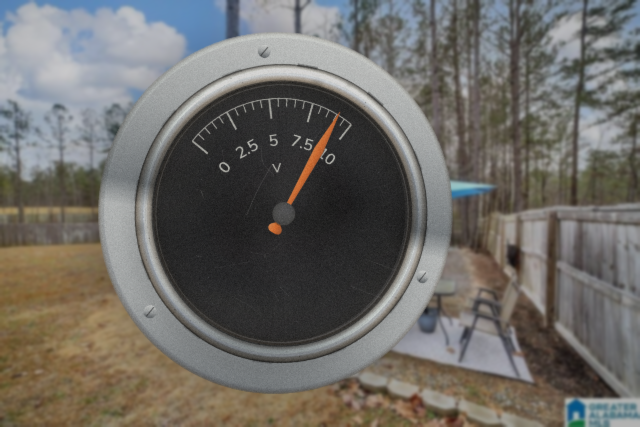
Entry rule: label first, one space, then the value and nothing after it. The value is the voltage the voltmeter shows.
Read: 9 V
